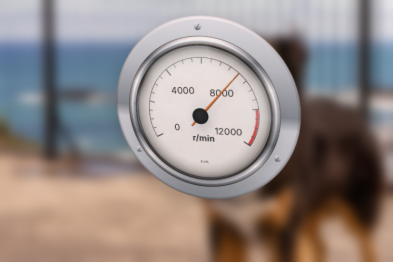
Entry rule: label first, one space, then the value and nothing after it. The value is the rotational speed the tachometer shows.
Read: 8000 rpm
